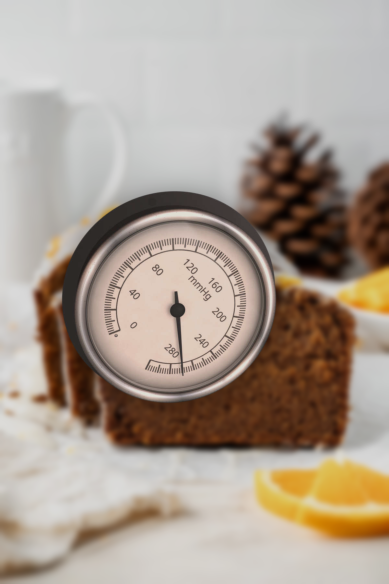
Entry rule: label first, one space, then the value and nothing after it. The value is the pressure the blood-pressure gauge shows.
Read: 270 mmHg
